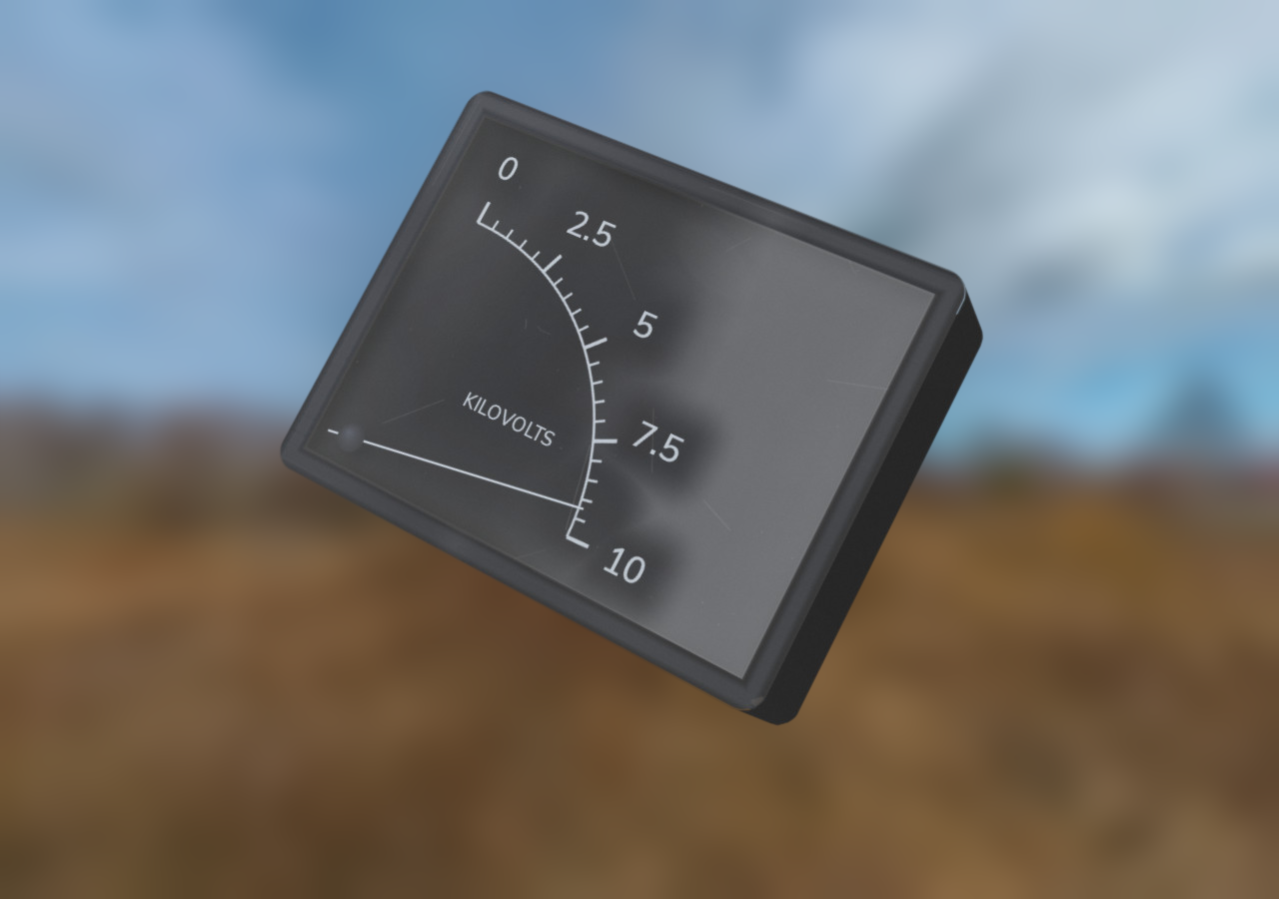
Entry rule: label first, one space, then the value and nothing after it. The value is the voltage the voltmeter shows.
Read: 9.25 kV
